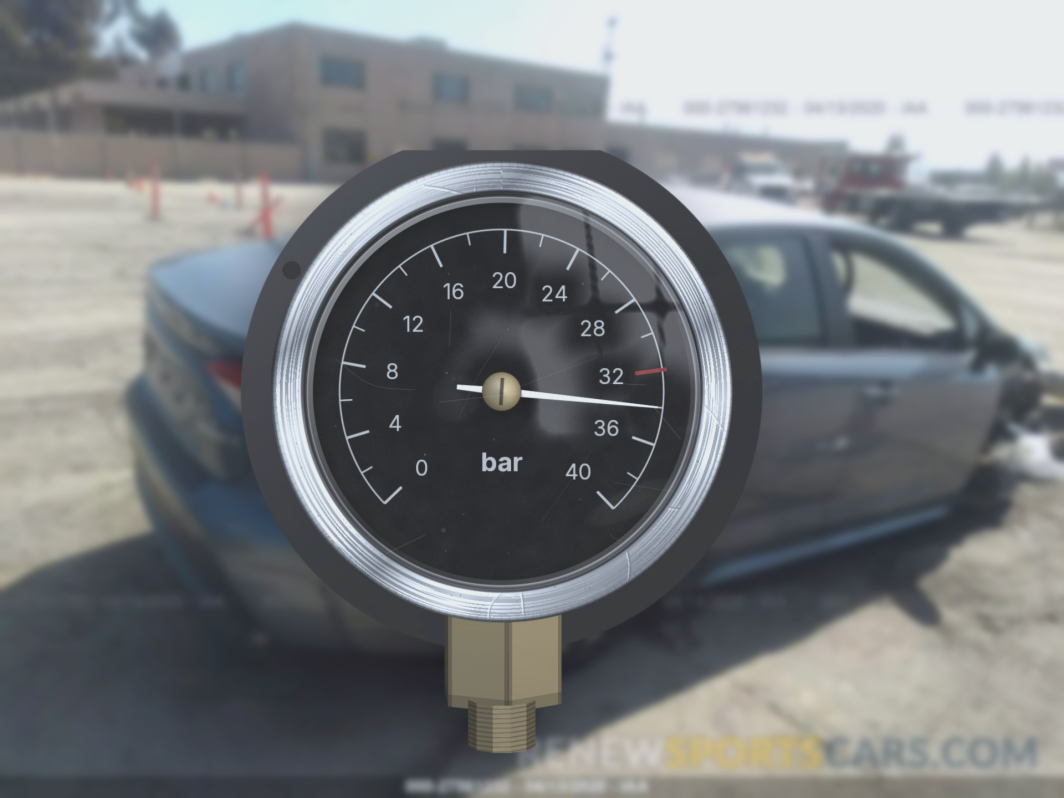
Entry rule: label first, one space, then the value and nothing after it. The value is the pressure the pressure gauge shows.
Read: 34 bar
